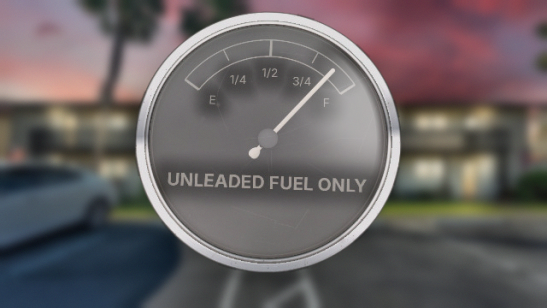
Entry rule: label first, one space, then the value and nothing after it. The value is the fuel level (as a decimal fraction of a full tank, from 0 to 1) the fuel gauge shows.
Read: 0.875
